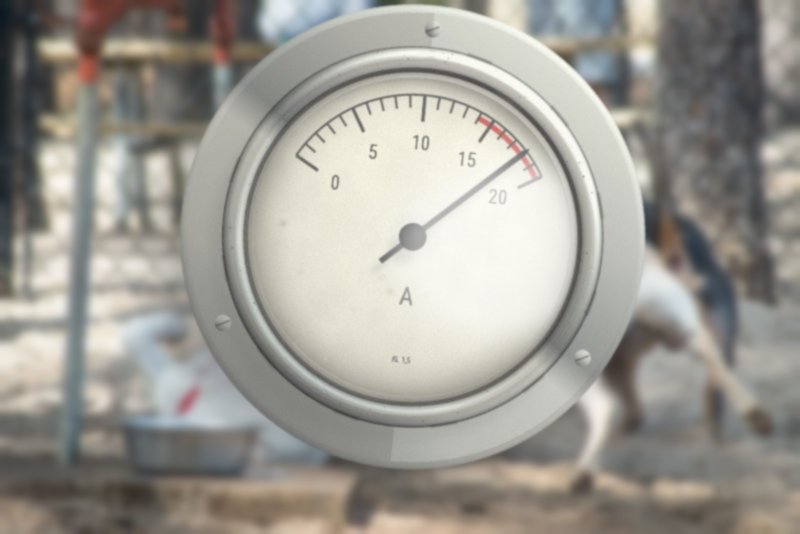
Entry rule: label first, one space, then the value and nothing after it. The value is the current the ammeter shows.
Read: 18 A
